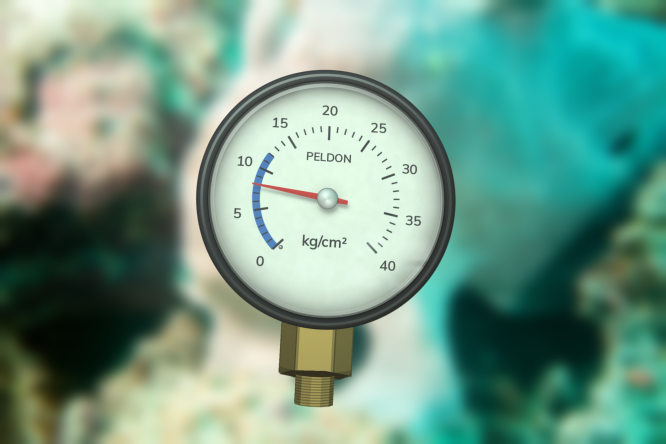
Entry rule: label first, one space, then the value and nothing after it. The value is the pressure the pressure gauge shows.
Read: 8 kg/cm²
